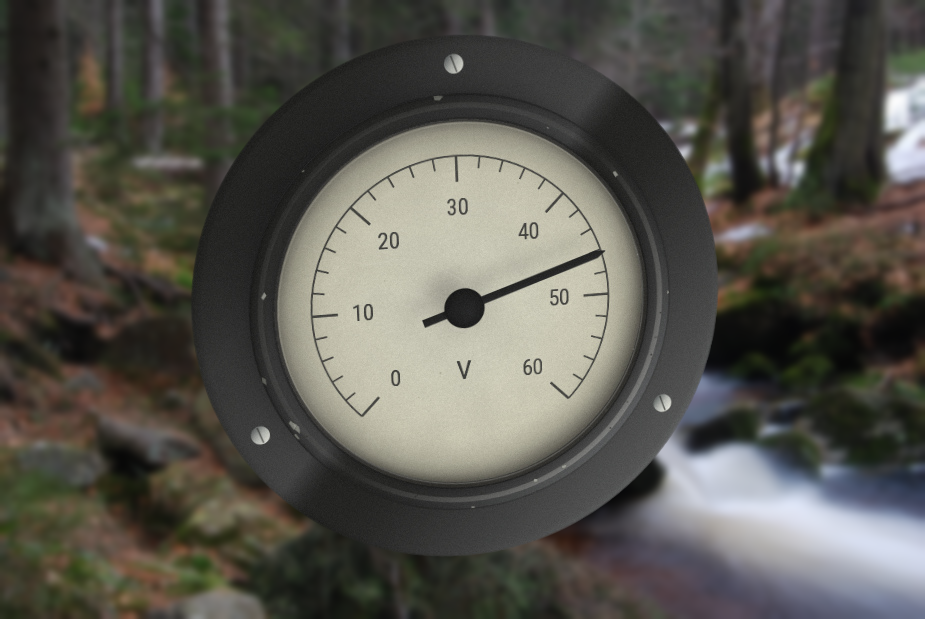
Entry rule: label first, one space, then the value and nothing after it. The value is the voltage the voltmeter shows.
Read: 46 V
